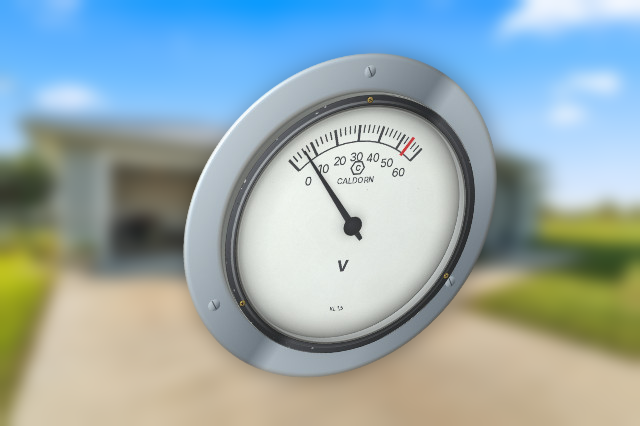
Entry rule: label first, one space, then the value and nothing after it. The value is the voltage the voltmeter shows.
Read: 6 V
